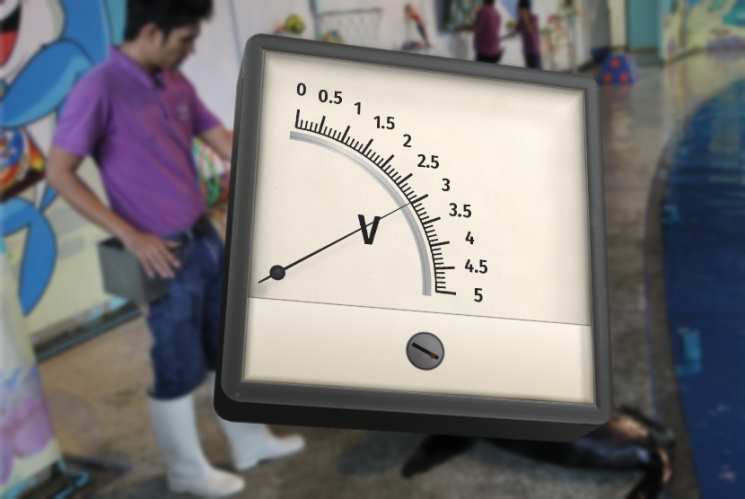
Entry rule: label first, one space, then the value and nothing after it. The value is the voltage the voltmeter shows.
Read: 3 V
